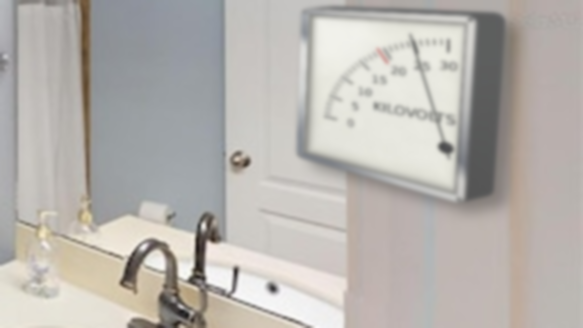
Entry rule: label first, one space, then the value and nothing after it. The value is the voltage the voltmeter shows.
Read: 25 kV
